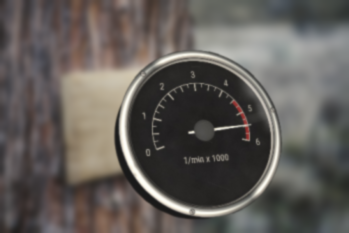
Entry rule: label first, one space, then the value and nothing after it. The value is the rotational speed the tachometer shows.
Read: 5500 rpm
